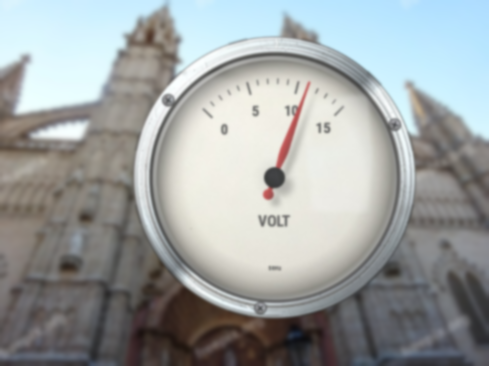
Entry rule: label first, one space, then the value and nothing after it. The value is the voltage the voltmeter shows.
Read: 11 V
